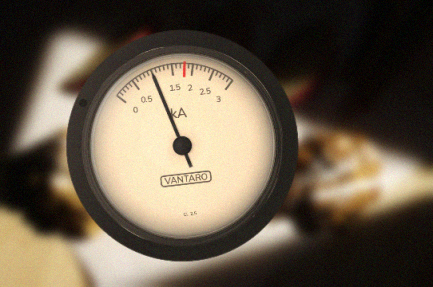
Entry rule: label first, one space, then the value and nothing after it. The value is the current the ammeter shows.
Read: 1 kA
